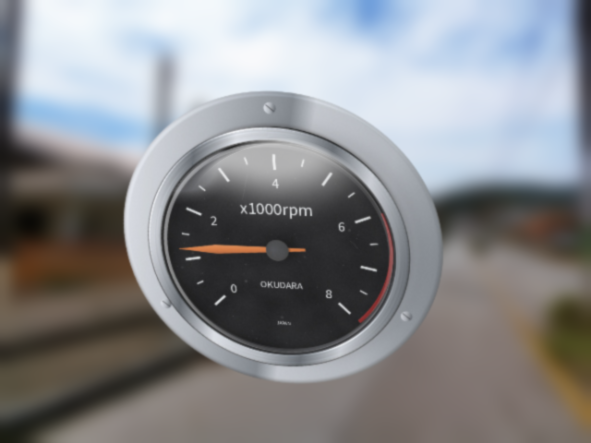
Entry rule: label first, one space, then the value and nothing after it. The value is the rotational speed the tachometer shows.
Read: 1250 rpm
